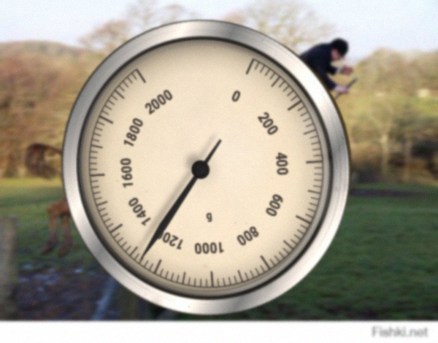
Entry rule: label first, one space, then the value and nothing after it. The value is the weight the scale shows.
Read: 1260 g
